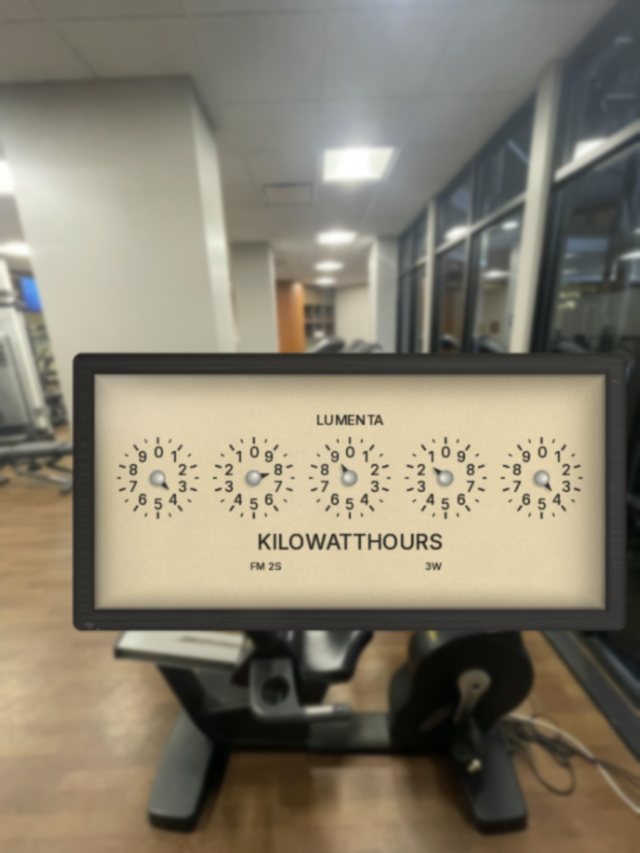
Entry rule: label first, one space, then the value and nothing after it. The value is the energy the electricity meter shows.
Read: 37914 kWh
